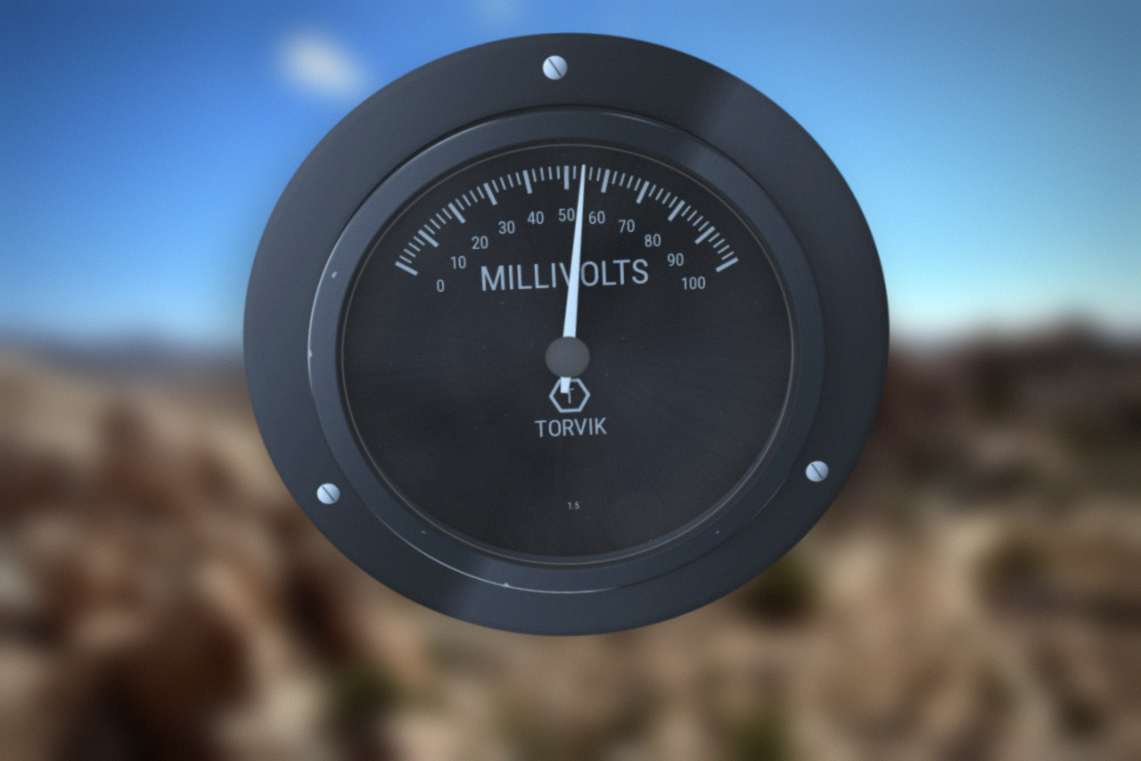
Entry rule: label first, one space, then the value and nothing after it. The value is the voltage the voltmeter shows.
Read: 54 mV
